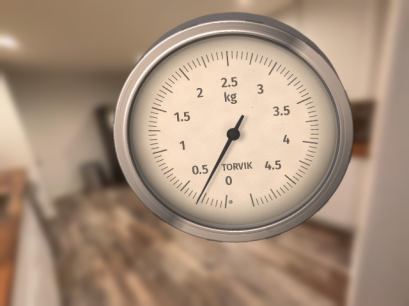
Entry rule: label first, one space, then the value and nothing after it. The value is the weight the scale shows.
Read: 0.3 kg
